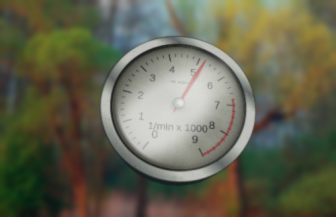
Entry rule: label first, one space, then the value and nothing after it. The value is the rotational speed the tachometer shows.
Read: 5200 rpm
